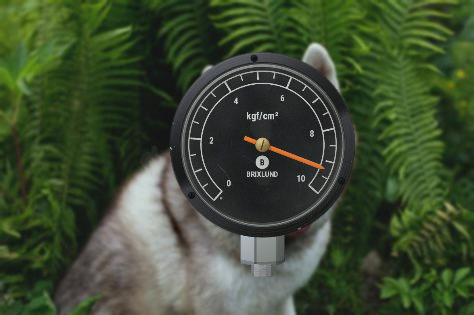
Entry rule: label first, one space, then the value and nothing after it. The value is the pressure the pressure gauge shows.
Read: 9.25 kg/cm²
